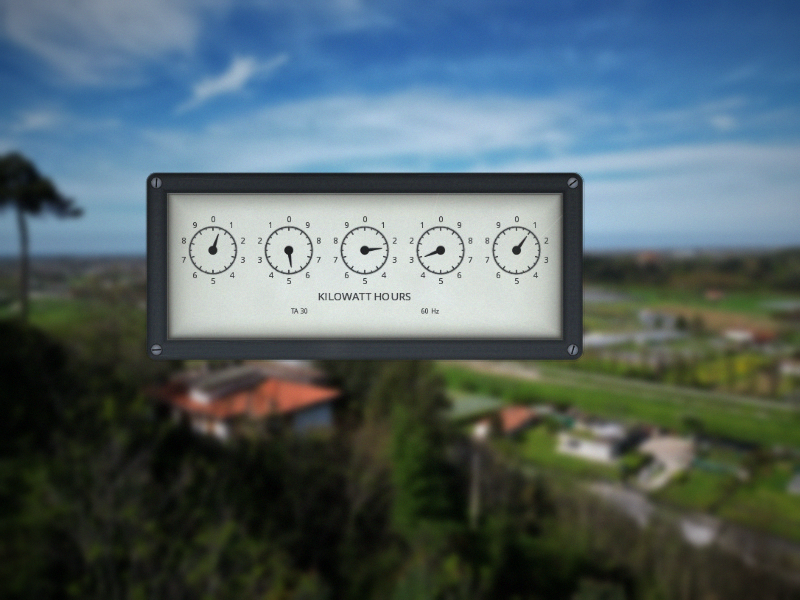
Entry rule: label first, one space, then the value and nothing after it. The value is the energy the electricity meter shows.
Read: 5231 kWh
